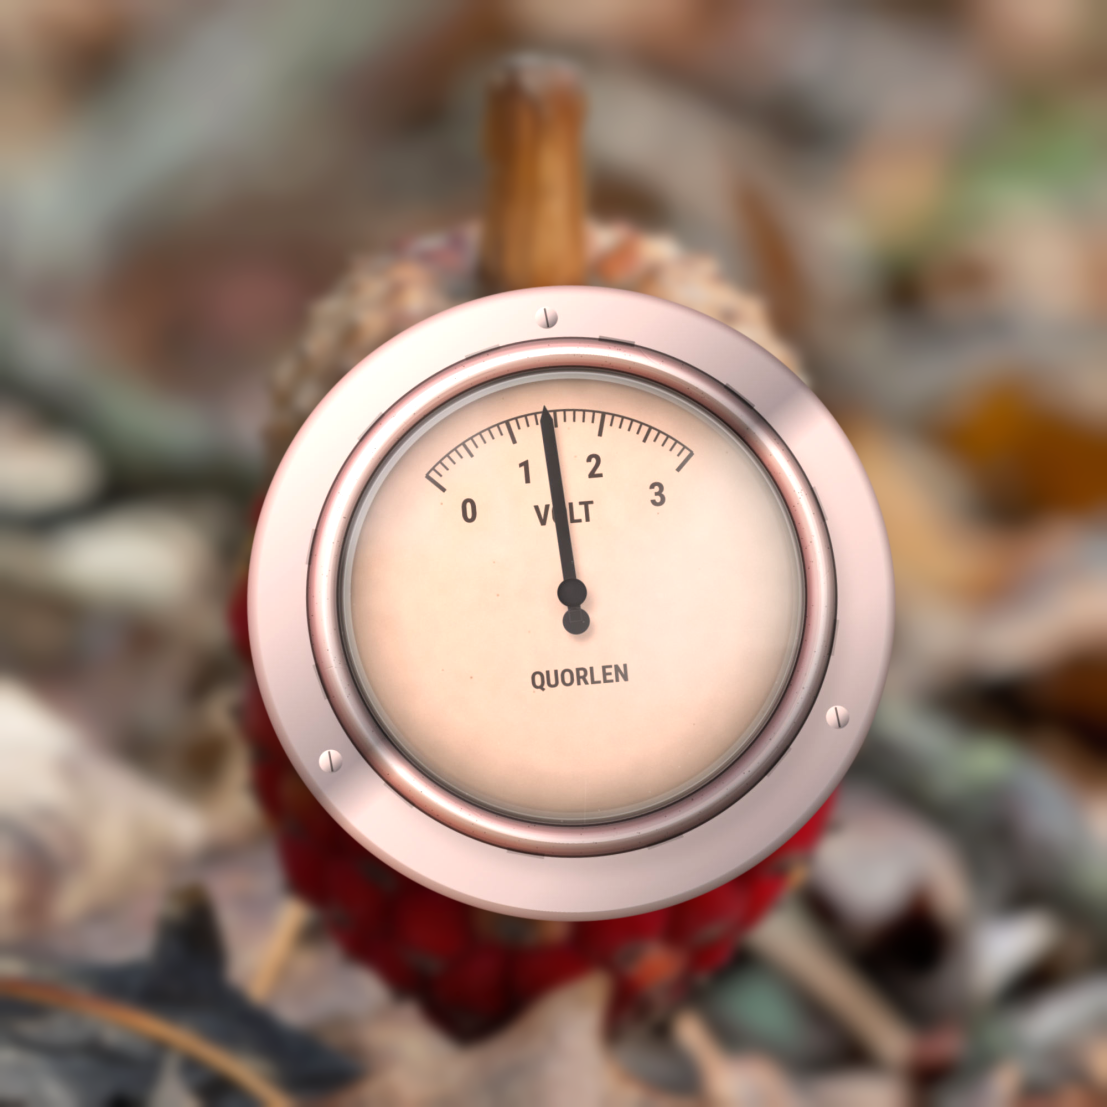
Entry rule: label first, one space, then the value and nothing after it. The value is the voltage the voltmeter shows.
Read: 1.4 V
